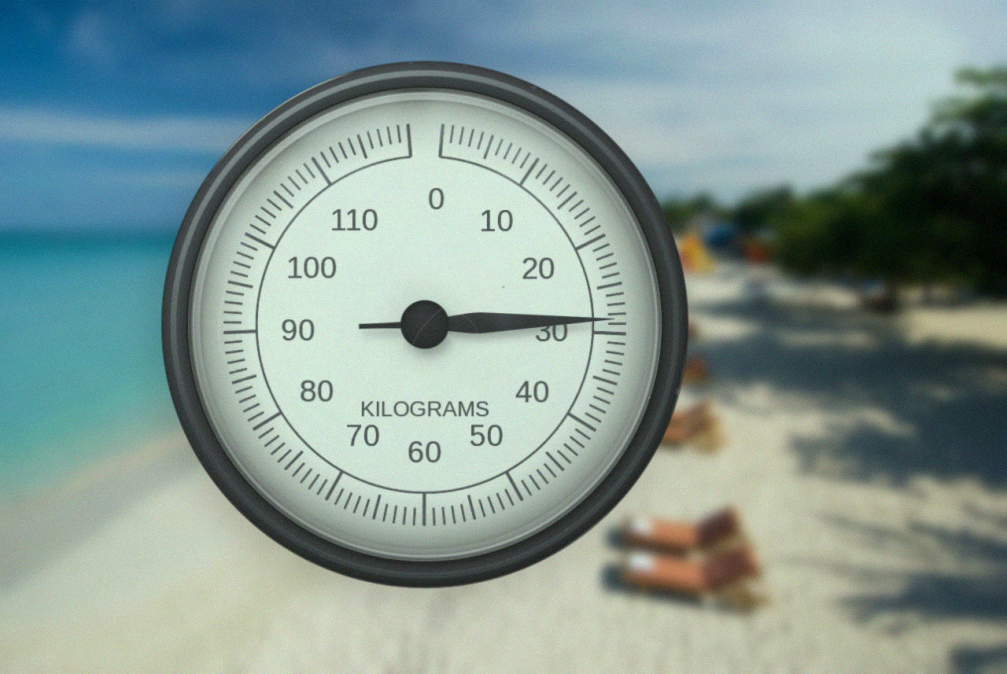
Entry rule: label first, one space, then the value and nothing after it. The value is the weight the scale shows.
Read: 28.5 kg
